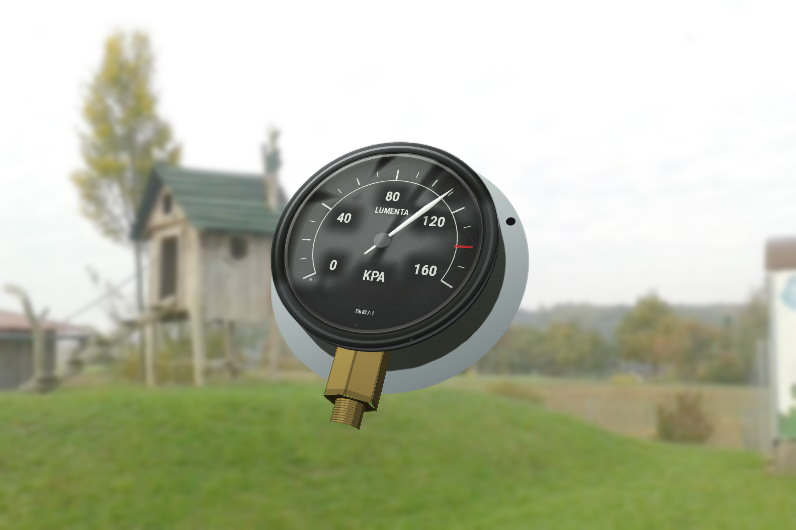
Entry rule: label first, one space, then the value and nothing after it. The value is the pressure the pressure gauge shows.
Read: 110 kPa
